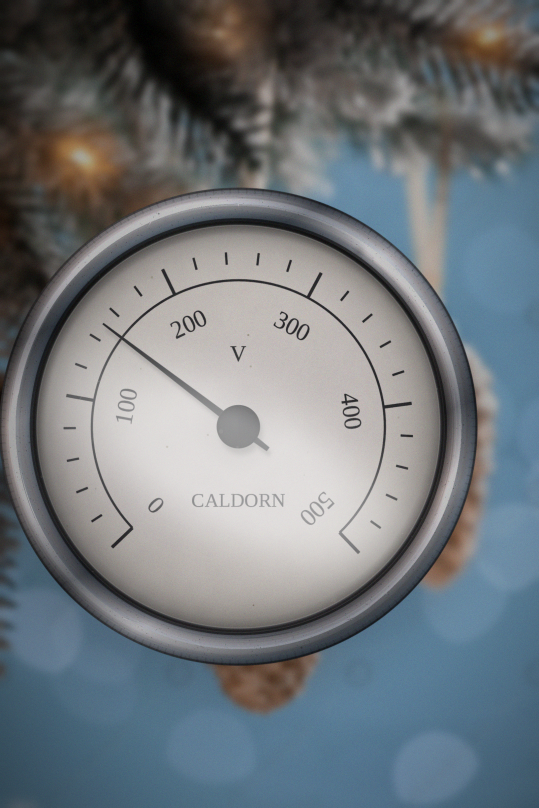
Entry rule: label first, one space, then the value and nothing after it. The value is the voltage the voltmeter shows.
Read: 150 V
